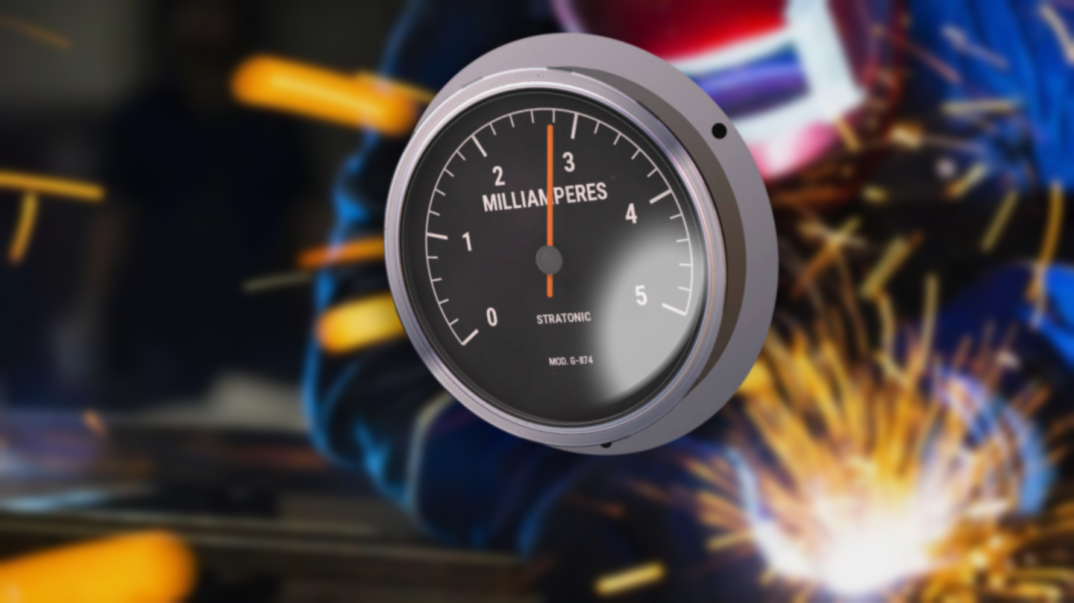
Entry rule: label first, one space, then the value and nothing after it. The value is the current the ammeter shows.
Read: 2.8 mA
